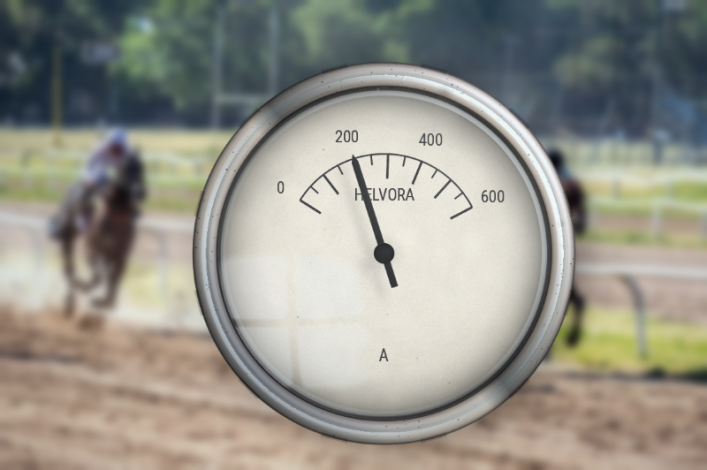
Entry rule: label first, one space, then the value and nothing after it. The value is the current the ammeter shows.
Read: 200 A
